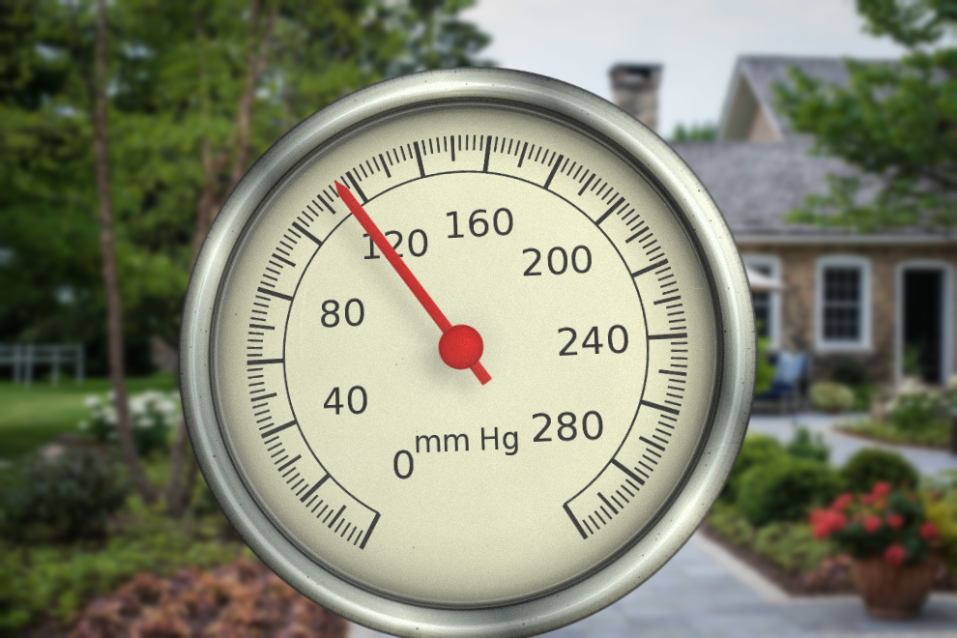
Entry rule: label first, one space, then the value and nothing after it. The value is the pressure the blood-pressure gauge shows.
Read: 116 mmHg
